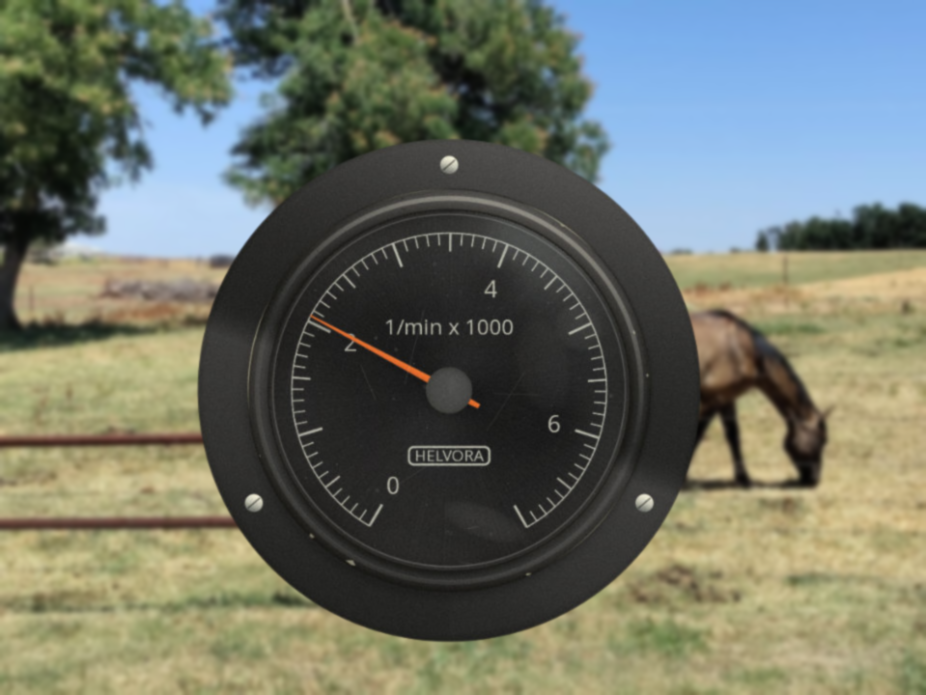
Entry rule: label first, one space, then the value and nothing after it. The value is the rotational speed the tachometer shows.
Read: 2050 rpm
